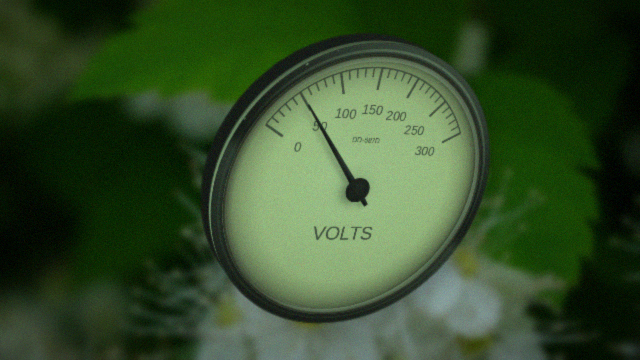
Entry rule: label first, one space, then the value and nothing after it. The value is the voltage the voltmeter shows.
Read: 50 V
